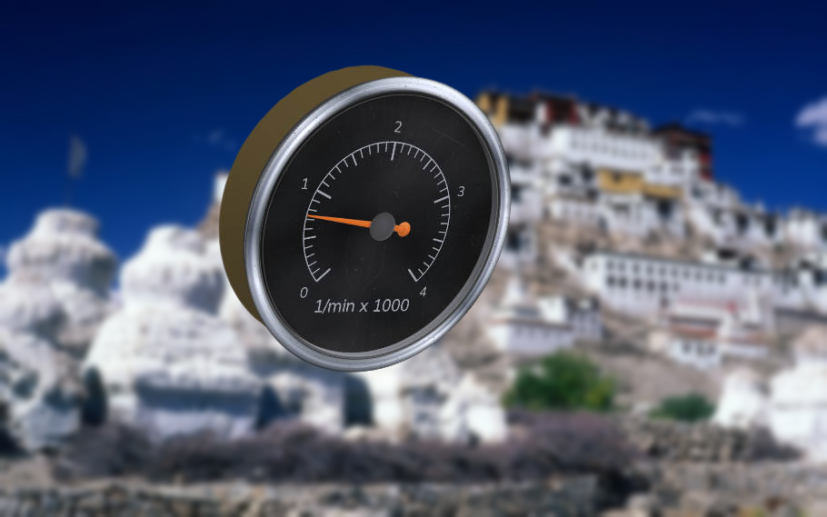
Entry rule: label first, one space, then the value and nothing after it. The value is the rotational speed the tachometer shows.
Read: 750 rpm
